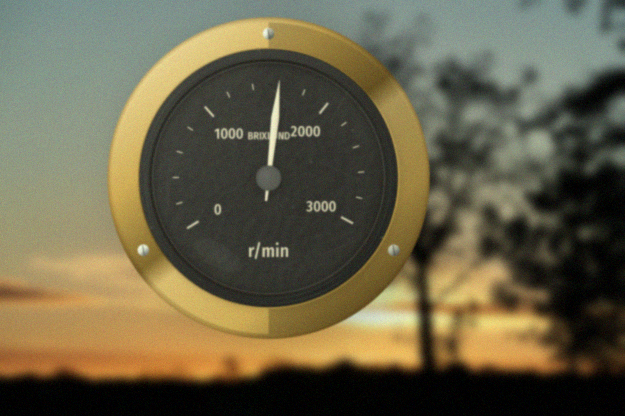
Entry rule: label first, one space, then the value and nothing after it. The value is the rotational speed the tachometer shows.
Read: 1600 rpm
